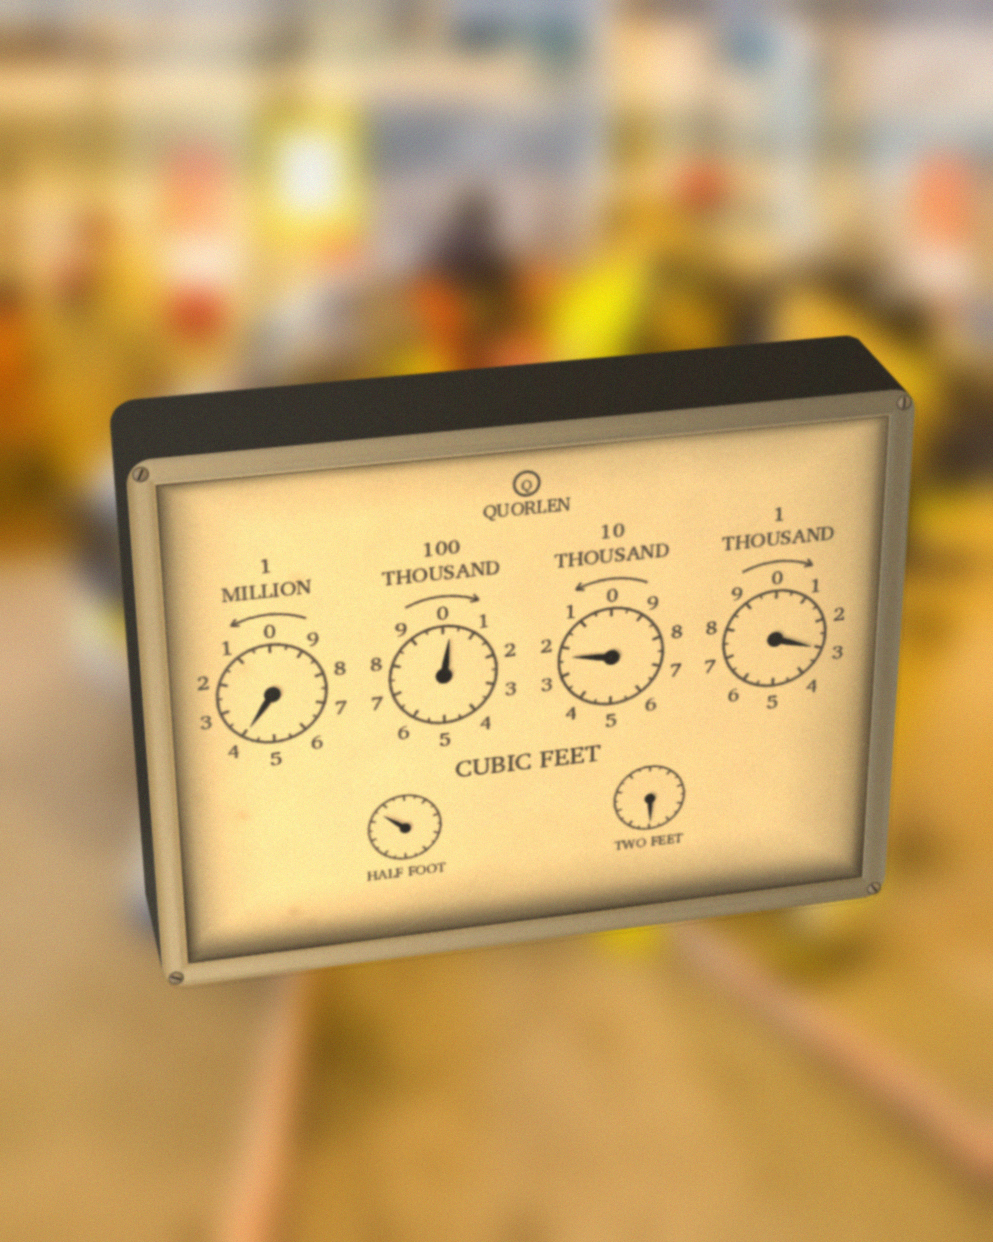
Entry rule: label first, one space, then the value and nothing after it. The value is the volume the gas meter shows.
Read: 402300 ft³
